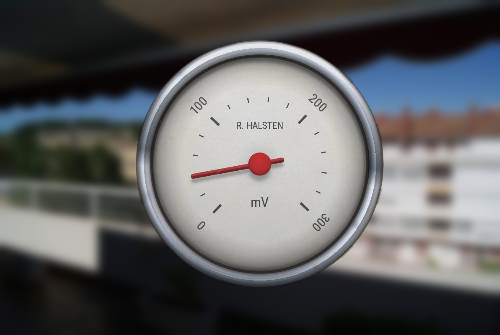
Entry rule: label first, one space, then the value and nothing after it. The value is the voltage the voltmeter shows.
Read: 40 mV
